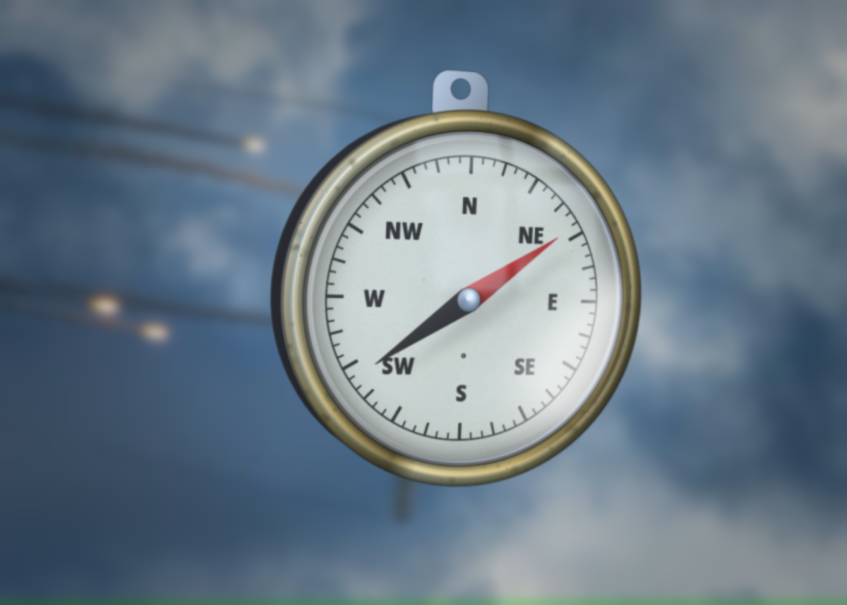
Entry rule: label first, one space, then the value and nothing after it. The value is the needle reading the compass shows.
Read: 55 °
